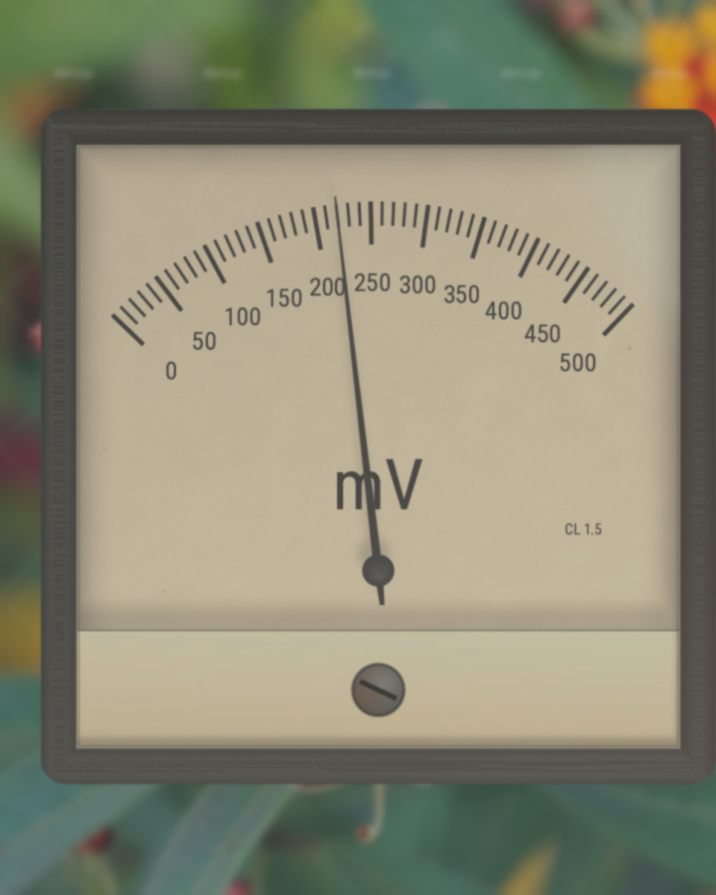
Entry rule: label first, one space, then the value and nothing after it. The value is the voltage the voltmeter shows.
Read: 220 mV
